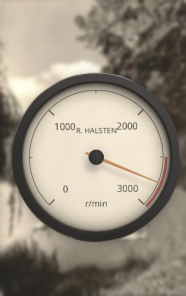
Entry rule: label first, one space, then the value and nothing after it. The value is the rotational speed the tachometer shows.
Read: 2750 rpm
